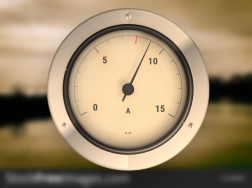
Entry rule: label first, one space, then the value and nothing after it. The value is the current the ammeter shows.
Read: 9 A
